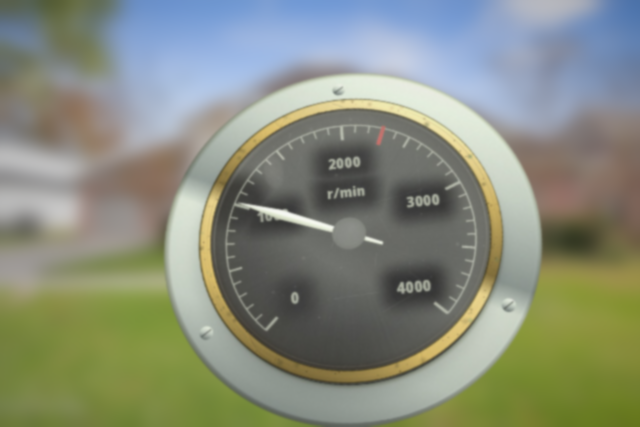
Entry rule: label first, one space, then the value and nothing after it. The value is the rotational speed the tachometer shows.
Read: 1000 rpm
